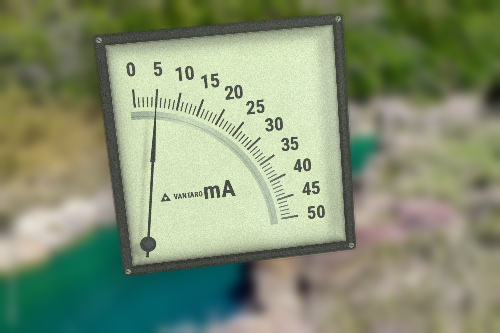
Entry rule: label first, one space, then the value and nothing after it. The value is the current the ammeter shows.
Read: 5 mA
